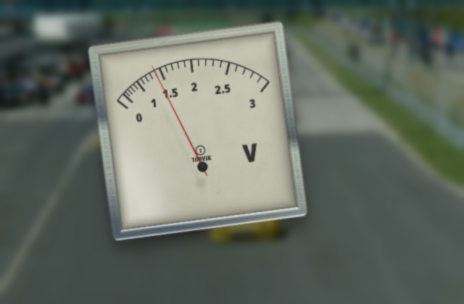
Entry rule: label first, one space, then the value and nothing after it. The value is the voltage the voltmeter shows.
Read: 1.4 V
